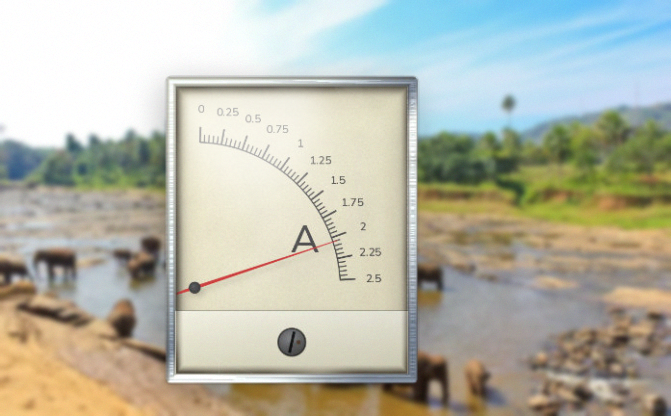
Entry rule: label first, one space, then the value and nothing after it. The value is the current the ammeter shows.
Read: 2.05 A
